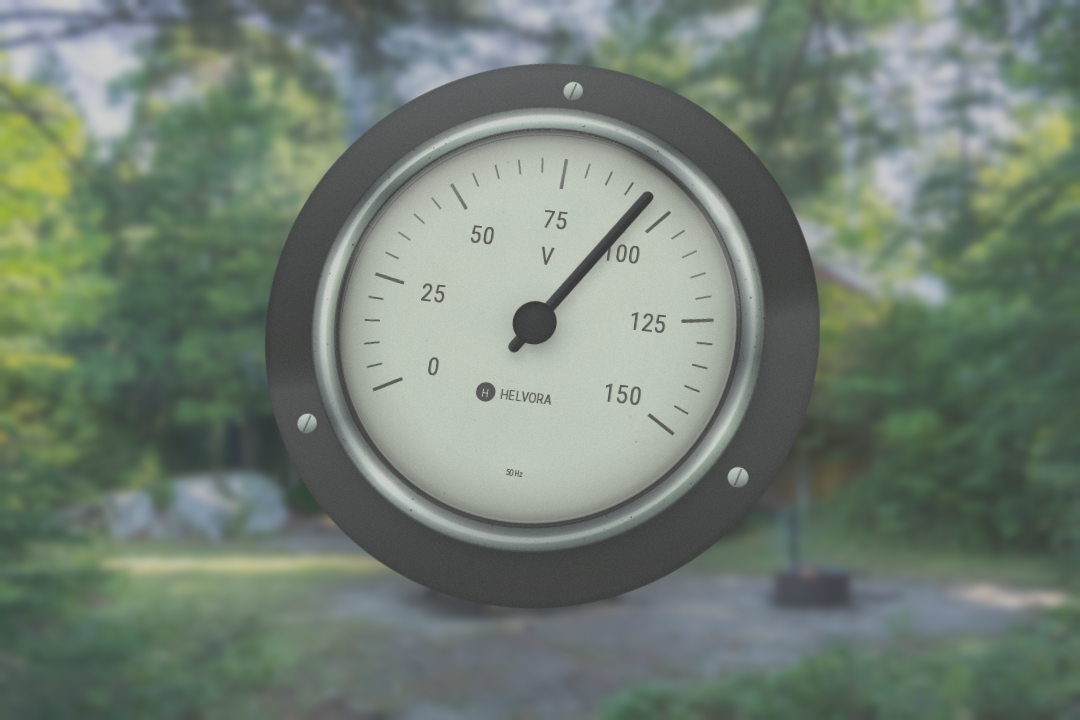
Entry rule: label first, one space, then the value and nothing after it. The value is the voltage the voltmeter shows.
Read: 95 V
